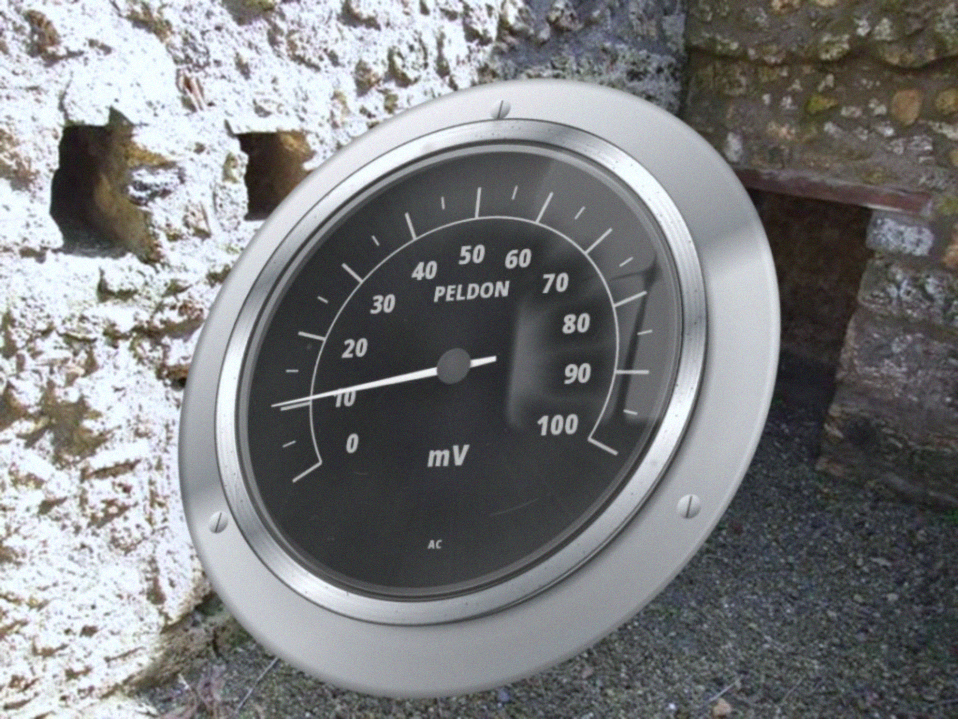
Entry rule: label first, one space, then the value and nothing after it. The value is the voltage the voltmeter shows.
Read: 10 mV
